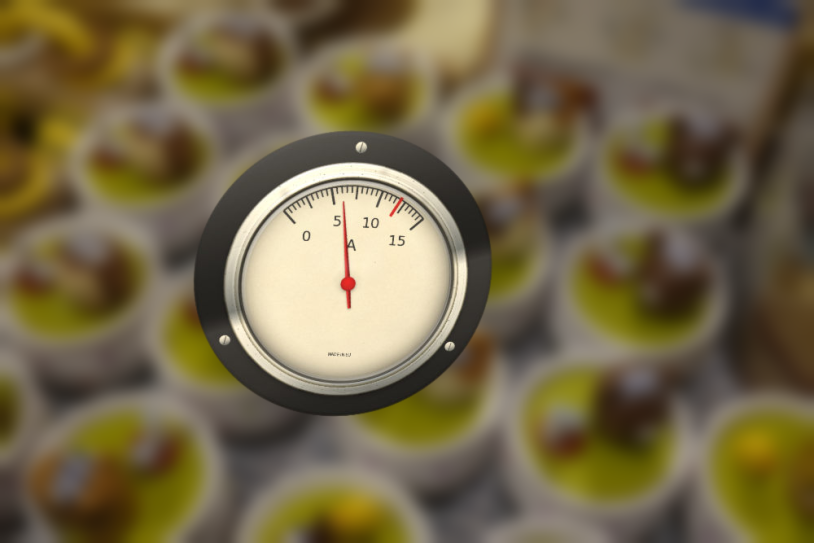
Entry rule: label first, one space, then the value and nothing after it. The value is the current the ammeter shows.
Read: 6 A
